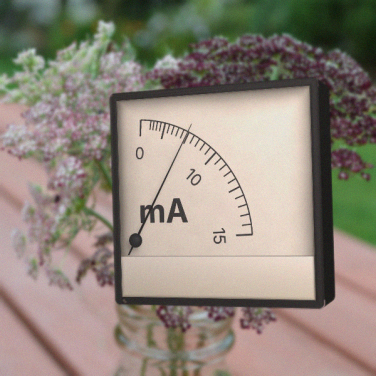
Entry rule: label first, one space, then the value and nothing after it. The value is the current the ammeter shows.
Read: 7.5 mA
